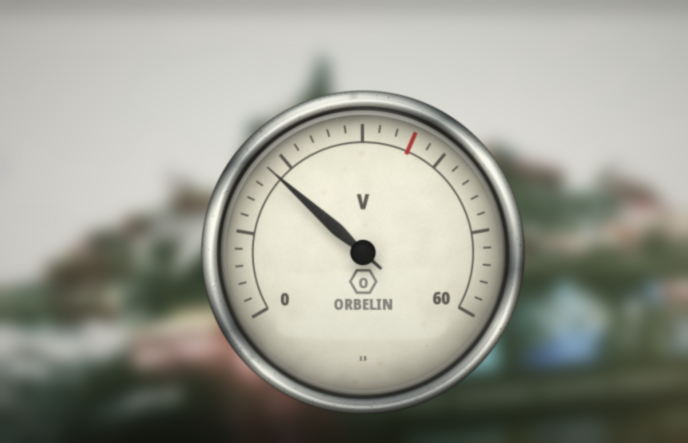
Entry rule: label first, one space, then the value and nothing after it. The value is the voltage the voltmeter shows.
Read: 18 V
